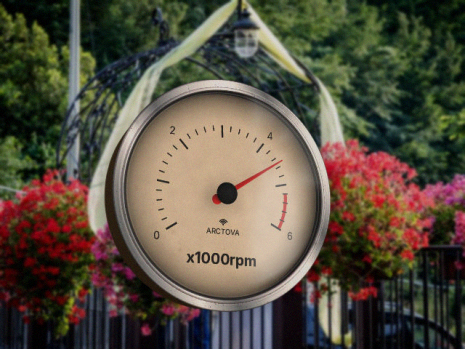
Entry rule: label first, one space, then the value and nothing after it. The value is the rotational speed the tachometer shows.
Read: 4500 rpm
